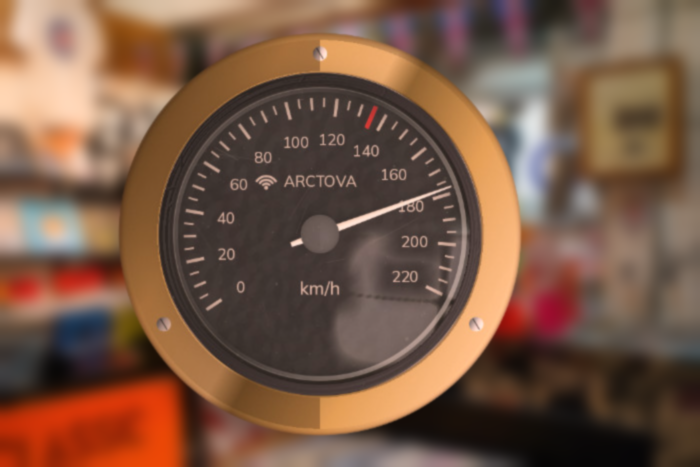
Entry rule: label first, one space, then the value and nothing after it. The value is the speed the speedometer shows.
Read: 177.5 km/h
